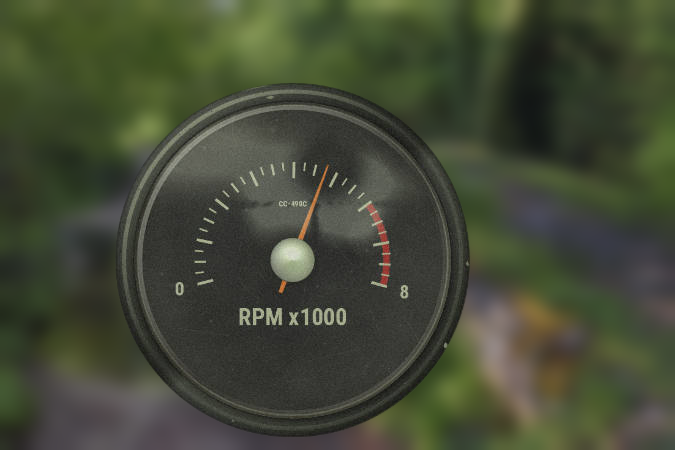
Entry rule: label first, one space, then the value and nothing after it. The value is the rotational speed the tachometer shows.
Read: 4750 rpm
